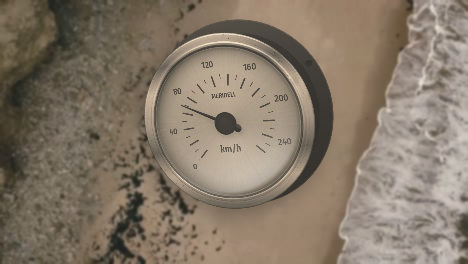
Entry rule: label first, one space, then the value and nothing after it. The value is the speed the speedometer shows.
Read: 70 km/h
